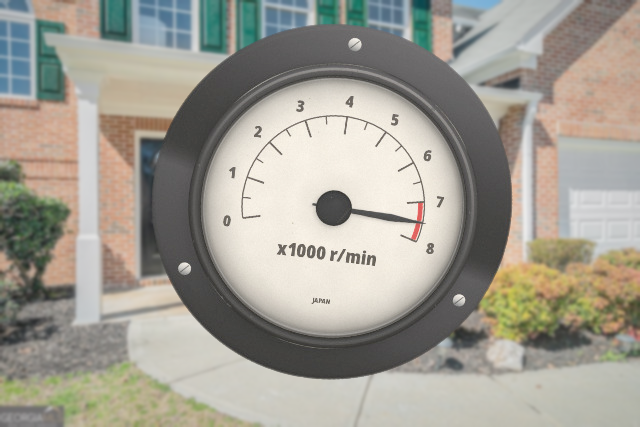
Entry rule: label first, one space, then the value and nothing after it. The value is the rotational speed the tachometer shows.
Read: 7500 rpm
